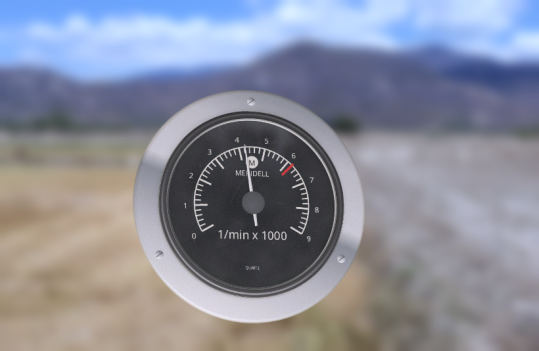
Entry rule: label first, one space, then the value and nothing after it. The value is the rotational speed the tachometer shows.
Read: 4200 rpm
